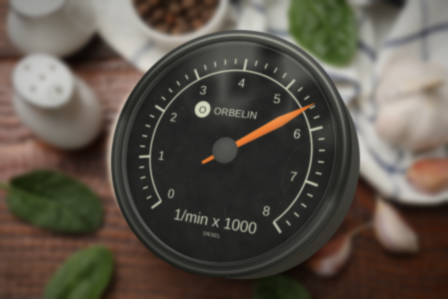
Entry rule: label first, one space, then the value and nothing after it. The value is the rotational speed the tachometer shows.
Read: 5600 rpm
